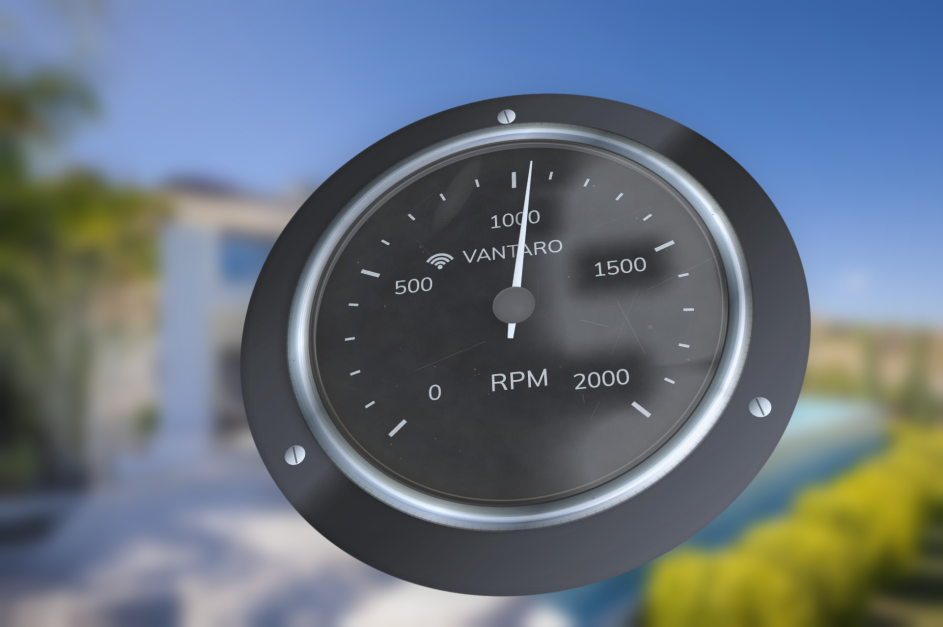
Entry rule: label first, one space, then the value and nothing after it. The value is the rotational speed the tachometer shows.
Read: 1050 rpm
